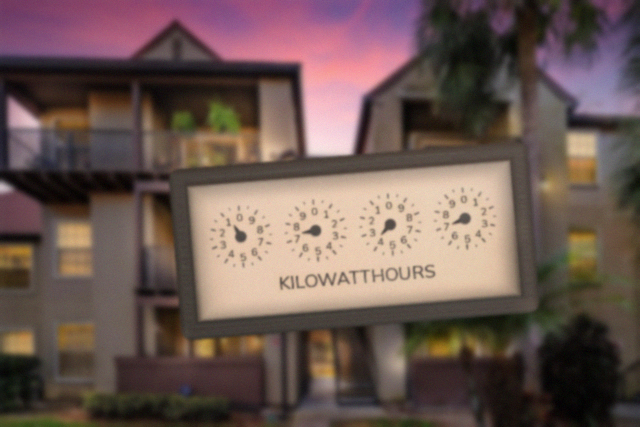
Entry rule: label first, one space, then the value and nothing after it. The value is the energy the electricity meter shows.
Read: 737 kWh
